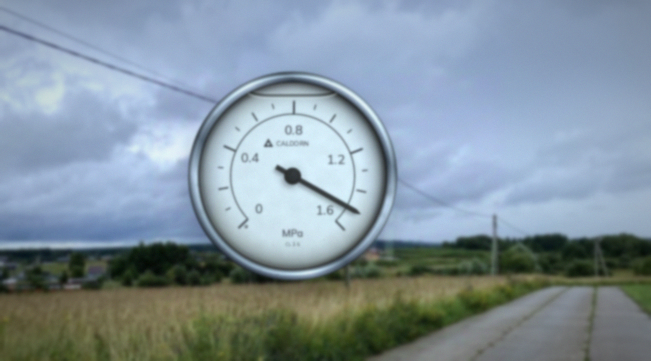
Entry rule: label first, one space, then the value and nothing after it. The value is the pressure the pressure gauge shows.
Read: 1.5 MPa
